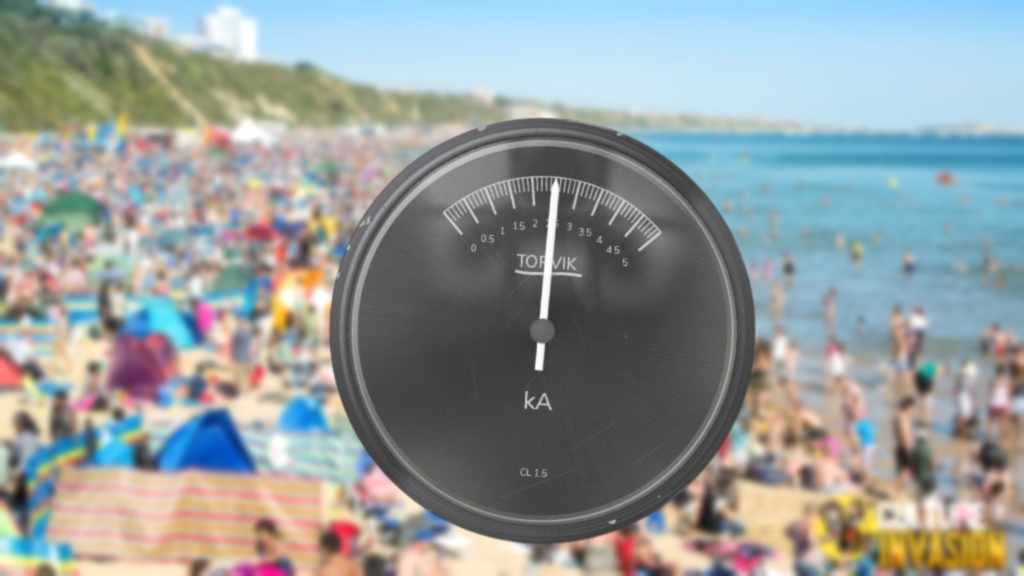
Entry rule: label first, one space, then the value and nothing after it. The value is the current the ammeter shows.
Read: 2.5 kA
